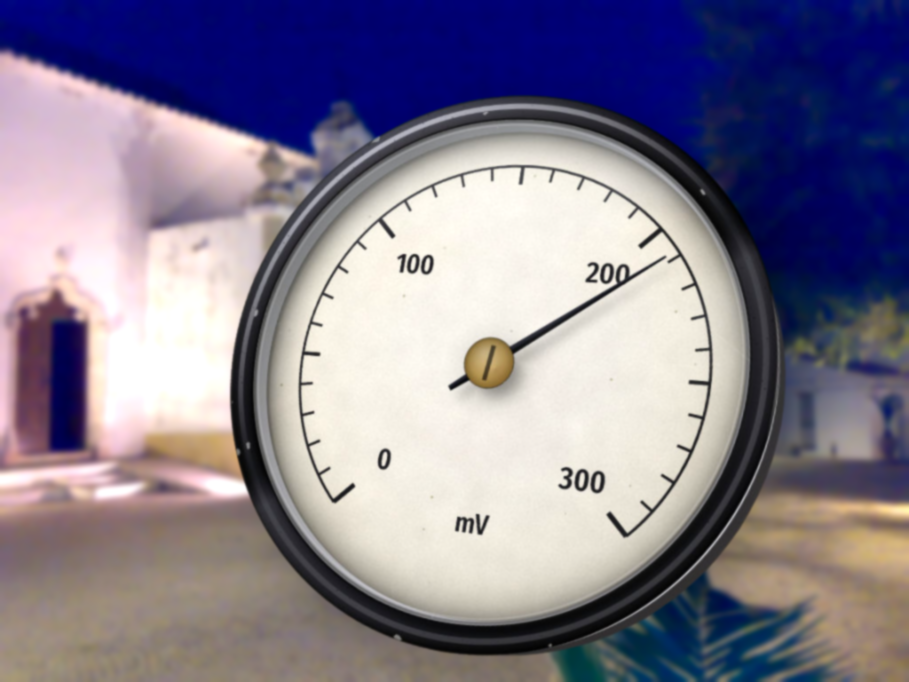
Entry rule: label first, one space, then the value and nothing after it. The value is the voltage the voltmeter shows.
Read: 210 mV
